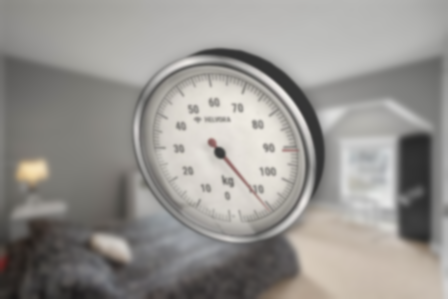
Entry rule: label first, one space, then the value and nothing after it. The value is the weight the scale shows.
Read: 110 kg
